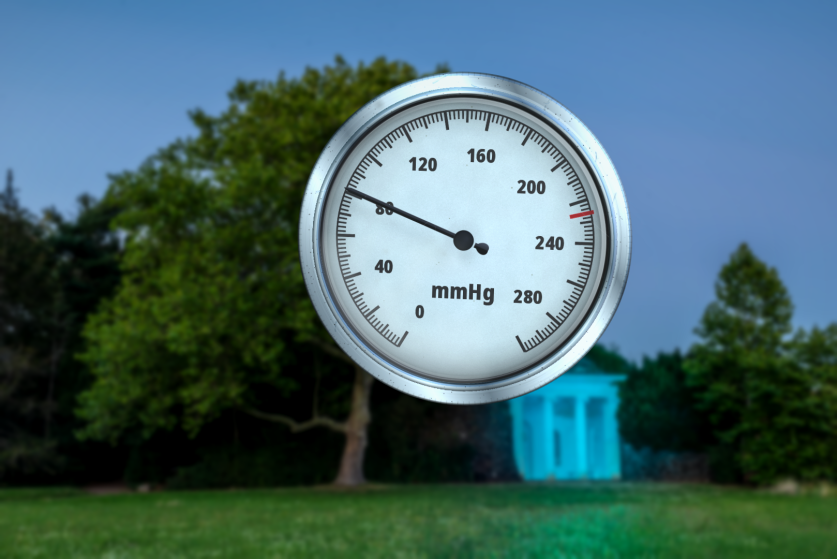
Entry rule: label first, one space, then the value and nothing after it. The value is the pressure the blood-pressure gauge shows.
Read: 82 mmHg
